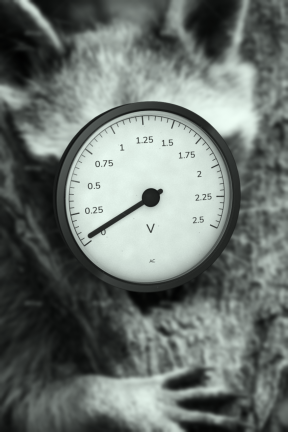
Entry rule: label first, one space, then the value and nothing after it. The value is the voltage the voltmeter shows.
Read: 0.05 V
